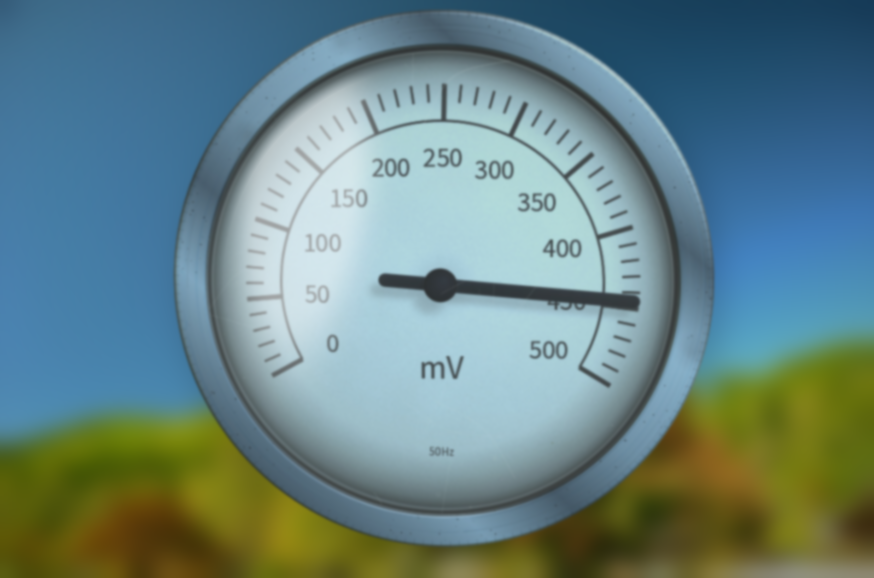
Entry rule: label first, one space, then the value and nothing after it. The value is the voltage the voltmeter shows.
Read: 445 mV
